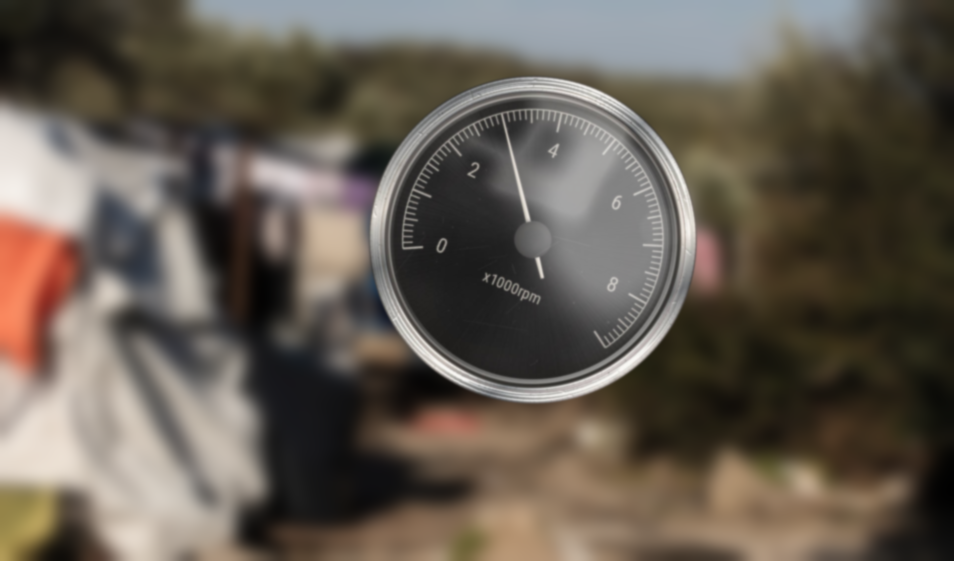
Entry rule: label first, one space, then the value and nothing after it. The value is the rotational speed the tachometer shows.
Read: 3000 rpm
